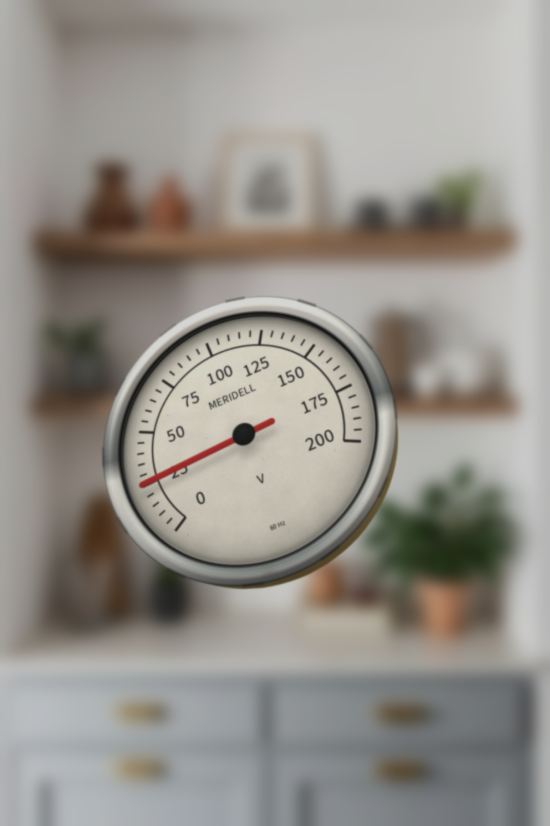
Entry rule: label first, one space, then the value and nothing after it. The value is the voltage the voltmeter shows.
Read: 25 V
